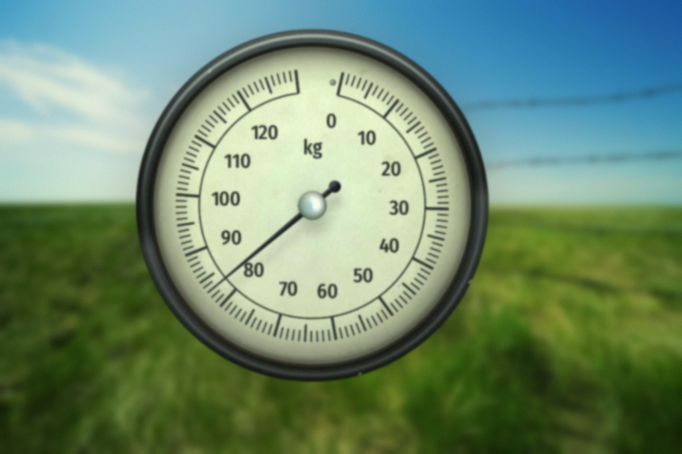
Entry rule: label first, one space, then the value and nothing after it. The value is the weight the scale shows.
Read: 83 kg
